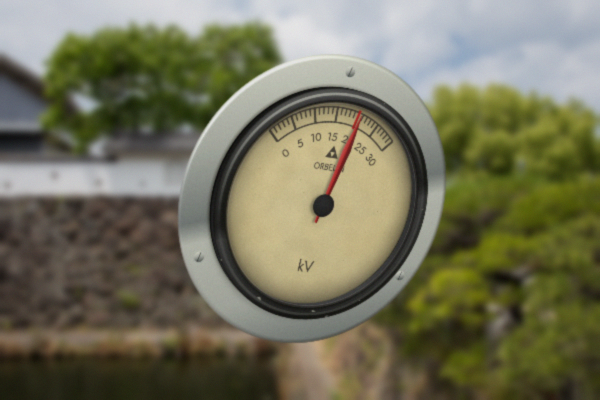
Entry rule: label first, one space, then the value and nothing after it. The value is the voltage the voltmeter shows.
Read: 20 kV
